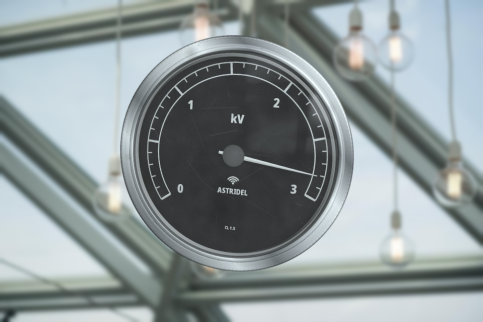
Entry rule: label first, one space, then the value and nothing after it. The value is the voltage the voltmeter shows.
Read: 2.8 kV
